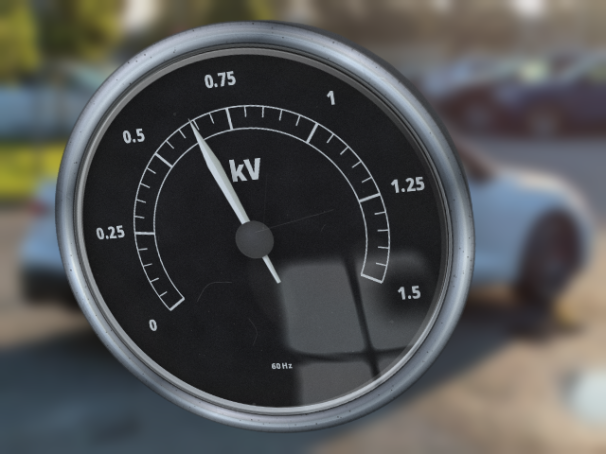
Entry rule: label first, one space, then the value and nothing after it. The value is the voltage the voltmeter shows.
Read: 0.65 kV
